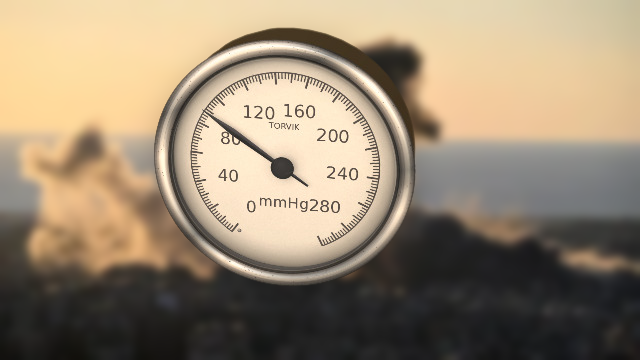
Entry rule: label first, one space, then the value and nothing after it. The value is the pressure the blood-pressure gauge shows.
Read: 90 mmHg
